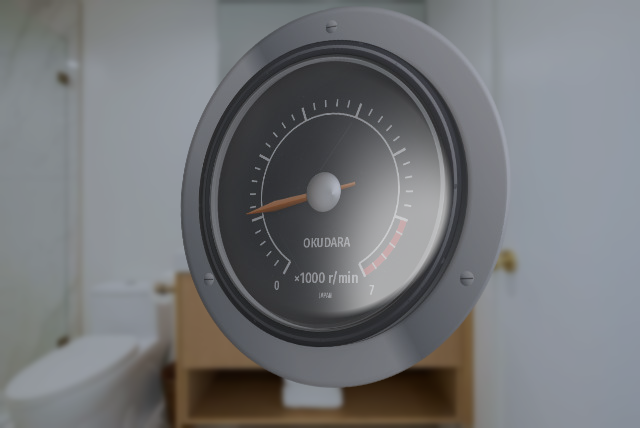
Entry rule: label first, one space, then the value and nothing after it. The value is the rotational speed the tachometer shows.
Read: 1100 rpm
